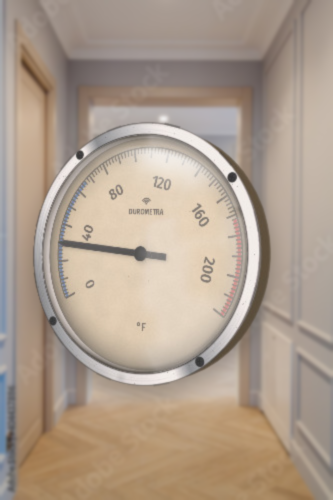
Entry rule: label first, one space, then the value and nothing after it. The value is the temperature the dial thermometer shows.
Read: 30 °F
